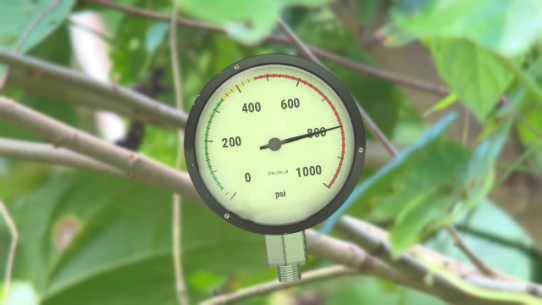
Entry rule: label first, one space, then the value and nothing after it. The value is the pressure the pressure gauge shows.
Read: 800 psi
